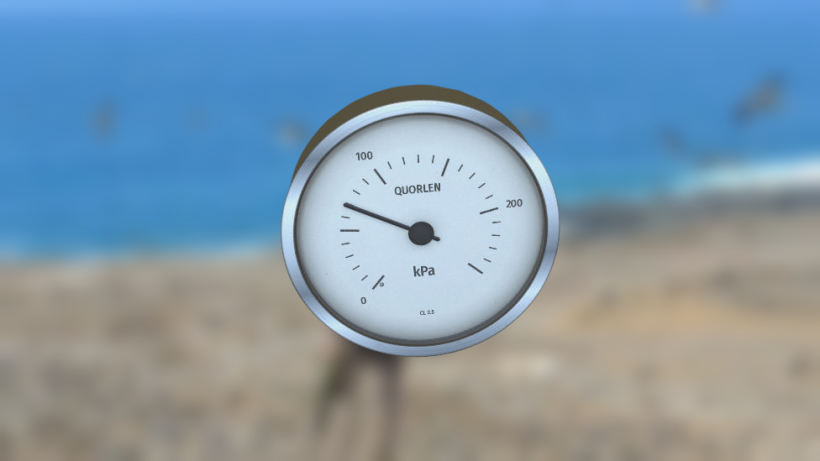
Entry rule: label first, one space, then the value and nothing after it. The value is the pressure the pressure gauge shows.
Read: 70 kPa
